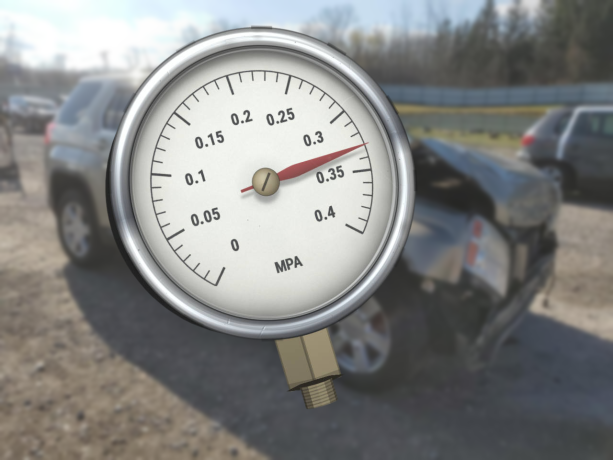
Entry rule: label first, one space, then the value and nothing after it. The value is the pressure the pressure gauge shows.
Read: 0.33 MPa
